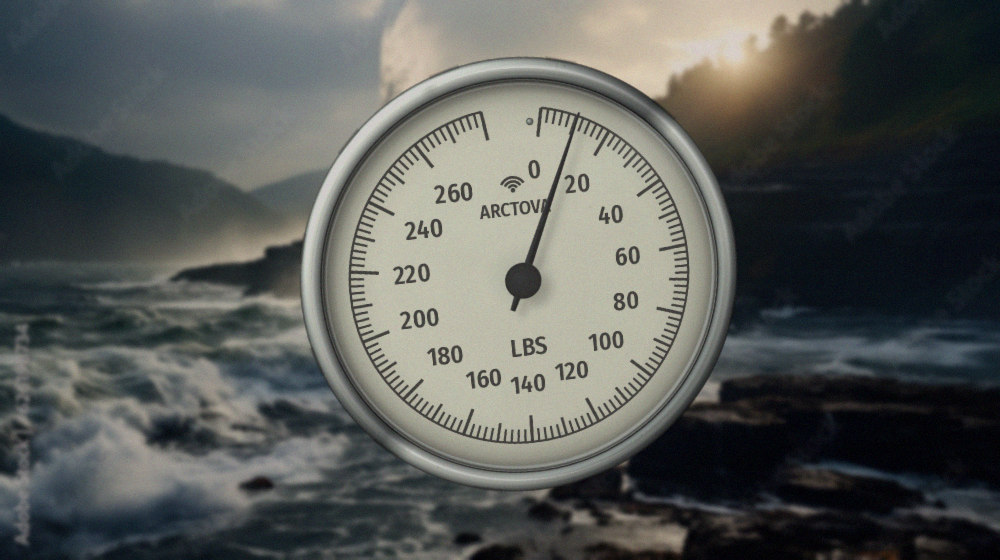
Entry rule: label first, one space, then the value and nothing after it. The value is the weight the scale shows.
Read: 10 lb
